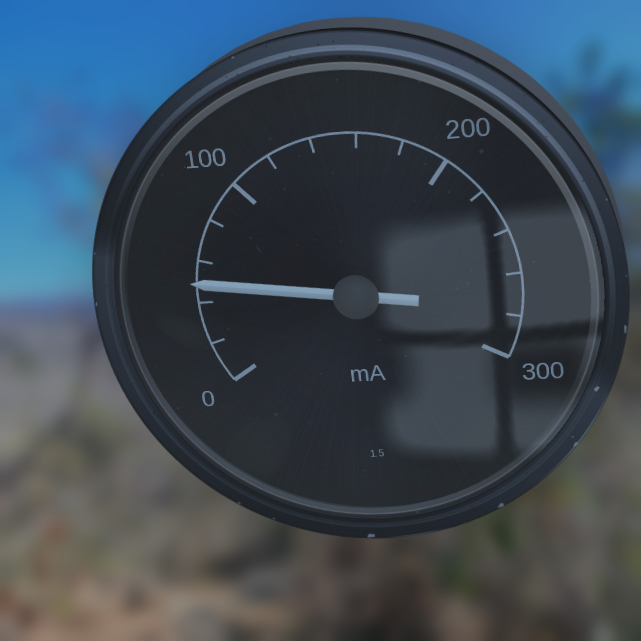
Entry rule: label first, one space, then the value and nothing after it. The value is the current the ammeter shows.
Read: 50 mA
